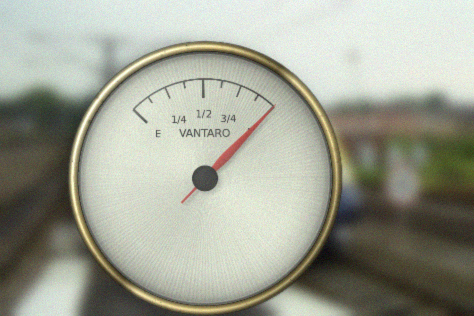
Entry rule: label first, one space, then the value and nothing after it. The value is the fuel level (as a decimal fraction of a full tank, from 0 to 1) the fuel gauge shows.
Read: 1
